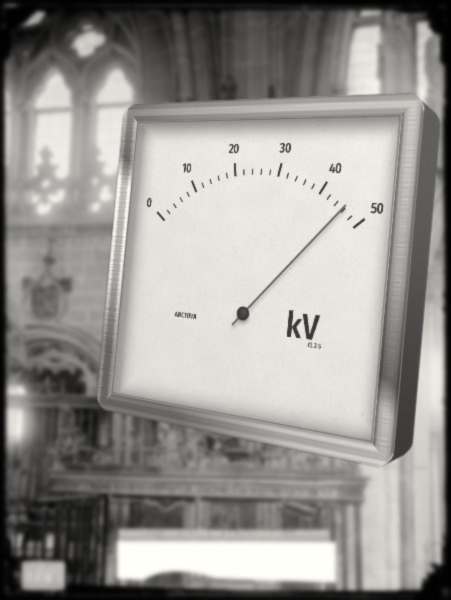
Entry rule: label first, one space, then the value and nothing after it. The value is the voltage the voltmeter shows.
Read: 46 kV
